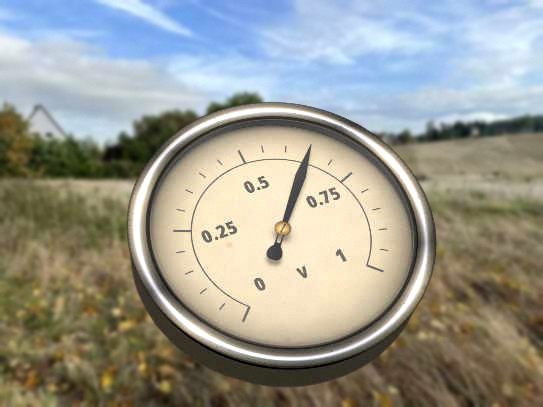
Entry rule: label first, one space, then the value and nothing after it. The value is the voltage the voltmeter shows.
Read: 0.65 V
